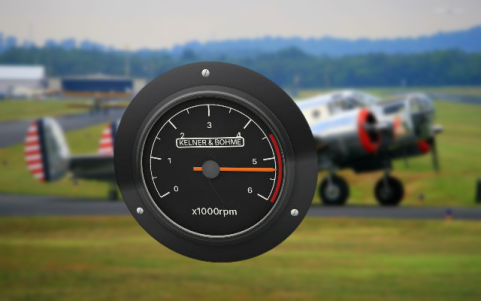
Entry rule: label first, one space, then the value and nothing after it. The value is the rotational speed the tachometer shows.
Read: 5250 rpm
